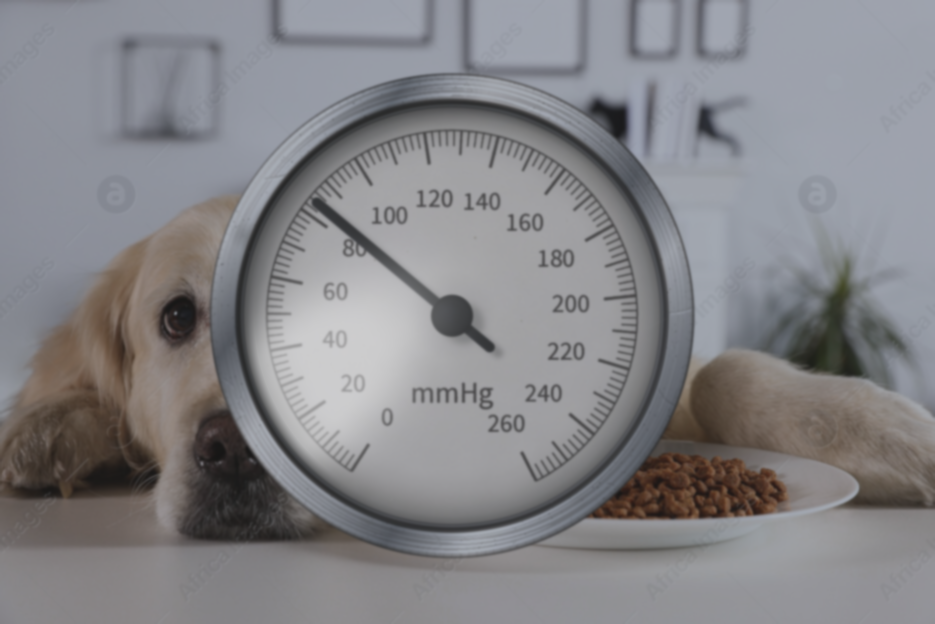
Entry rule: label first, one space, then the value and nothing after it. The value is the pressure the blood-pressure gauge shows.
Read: 84 mmHg
